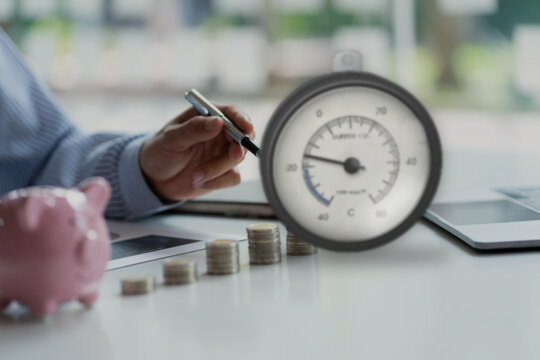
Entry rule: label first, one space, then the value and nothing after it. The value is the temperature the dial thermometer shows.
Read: -15 °C
